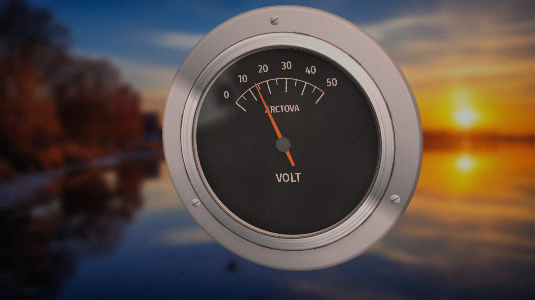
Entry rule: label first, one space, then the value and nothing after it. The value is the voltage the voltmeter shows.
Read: 15 V
